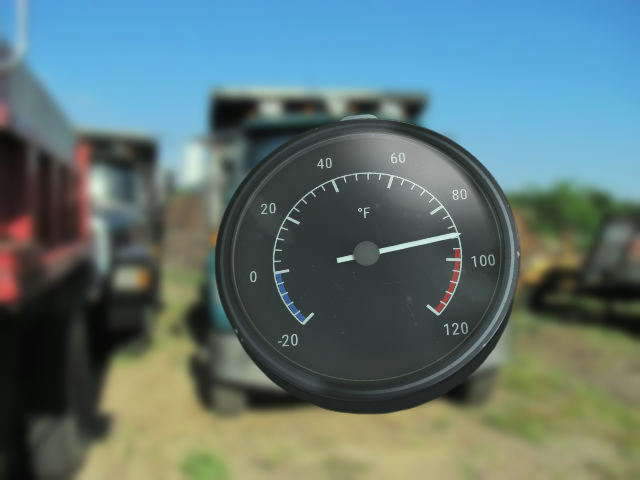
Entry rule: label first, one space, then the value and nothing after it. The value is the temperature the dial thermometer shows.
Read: 92 °F
